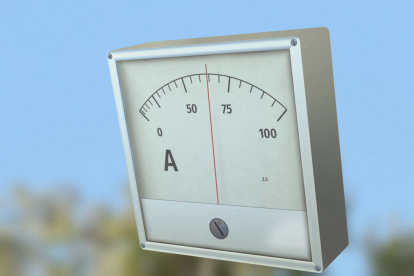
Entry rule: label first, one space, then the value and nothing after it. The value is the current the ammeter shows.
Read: 65 A
